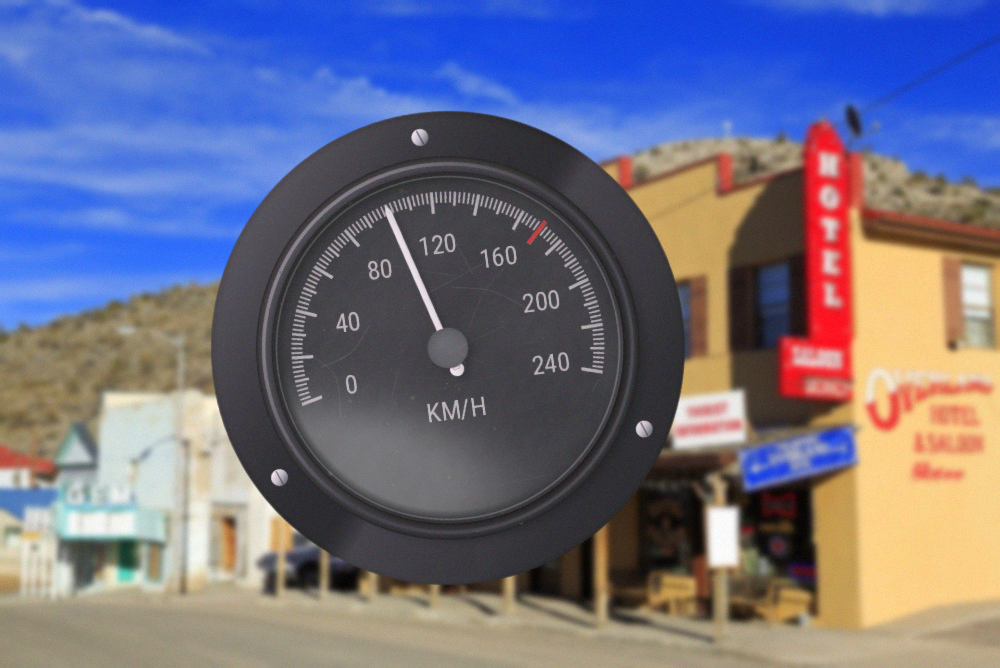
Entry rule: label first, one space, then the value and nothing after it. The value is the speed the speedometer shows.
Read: 100 km/h
